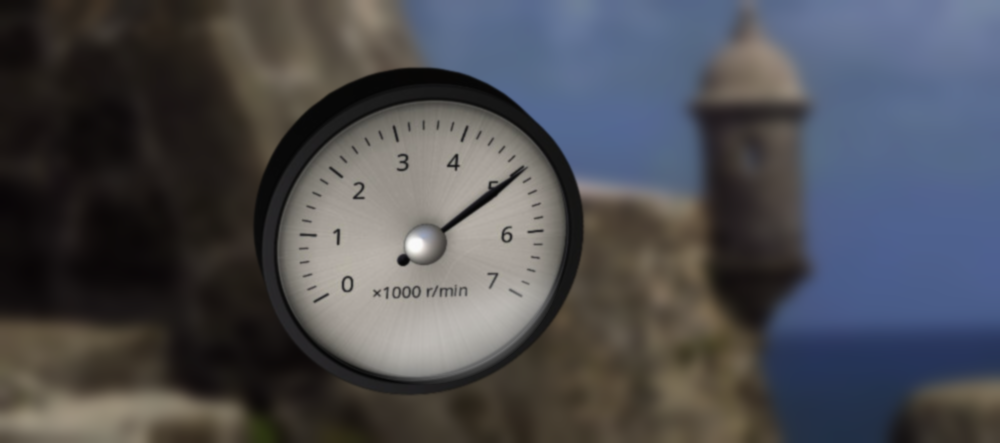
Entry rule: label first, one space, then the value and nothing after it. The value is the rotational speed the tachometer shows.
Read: 5000 rpm
